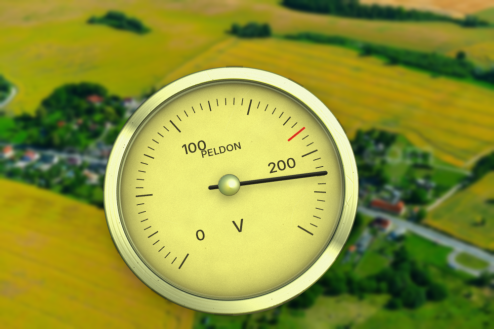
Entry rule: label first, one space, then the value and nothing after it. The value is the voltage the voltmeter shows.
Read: 215 V
